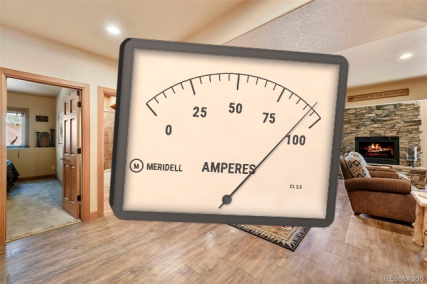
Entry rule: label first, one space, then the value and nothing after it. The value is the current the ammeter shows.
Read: 92.5 A
